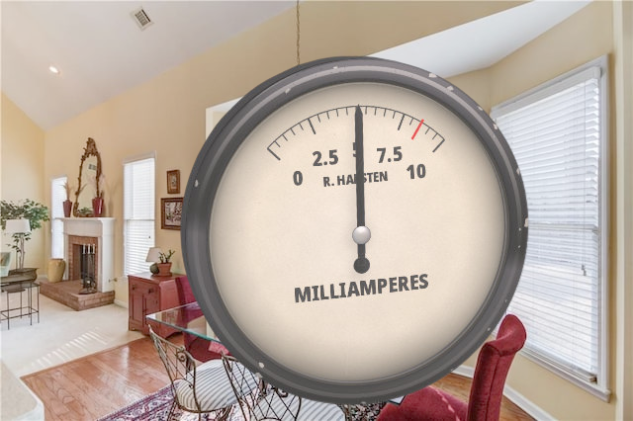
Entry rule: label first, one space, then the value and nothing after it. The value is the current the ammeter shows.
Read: 5 mA
